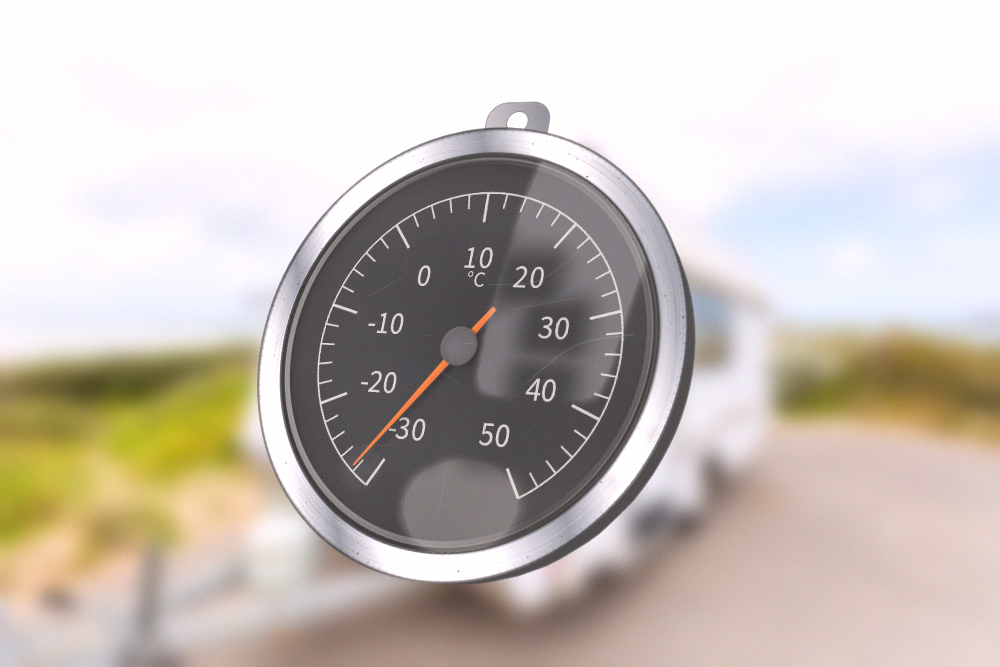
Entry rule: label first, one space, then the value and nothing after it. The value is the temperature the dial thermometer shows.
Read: -28 °C
